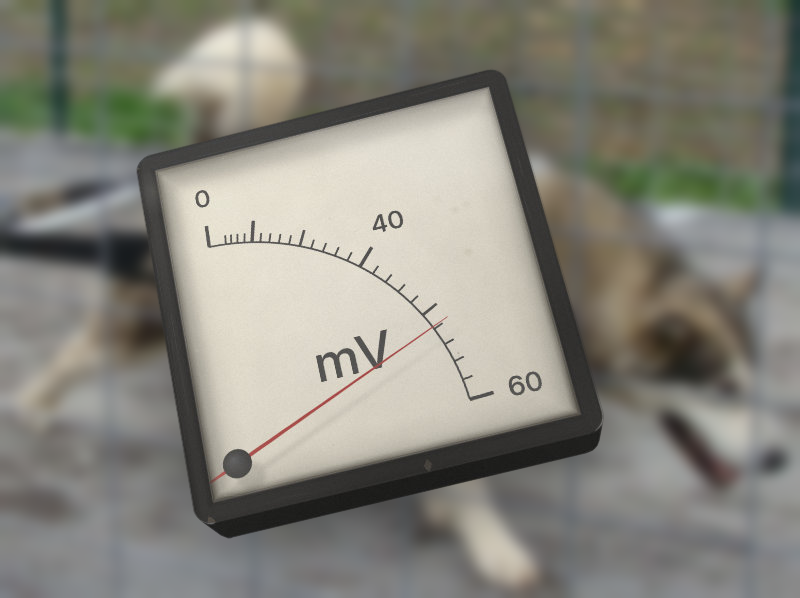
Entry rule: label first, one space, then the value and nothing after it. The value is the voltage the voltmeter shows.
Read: 52 mV
